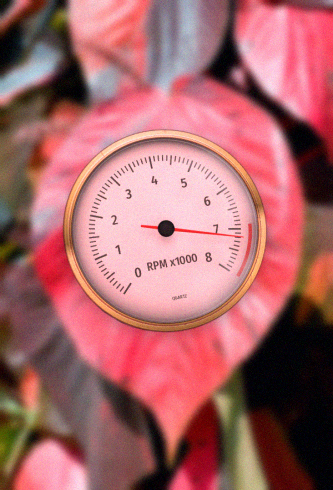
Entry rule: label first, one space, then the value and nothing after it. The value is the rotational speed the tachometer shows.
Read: 7200 rpm
